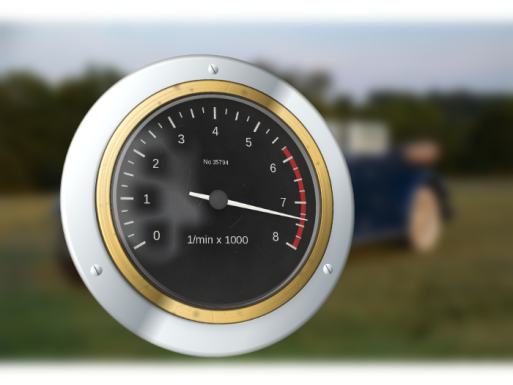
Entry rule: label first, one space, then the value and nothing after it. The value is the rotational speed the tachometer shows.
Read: 7375 rpm
